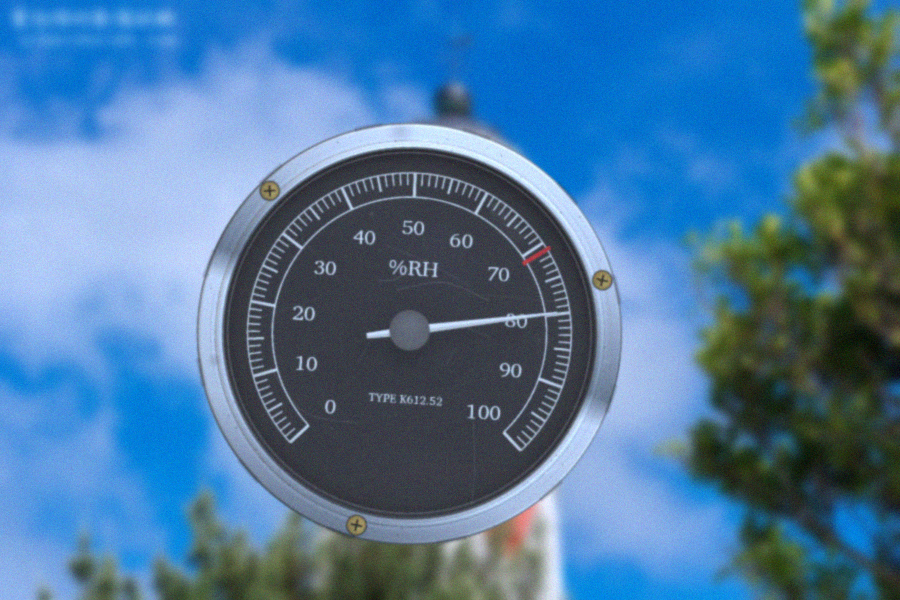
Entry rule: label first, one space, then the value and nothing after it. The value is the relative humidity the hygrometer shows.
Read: 80 %
